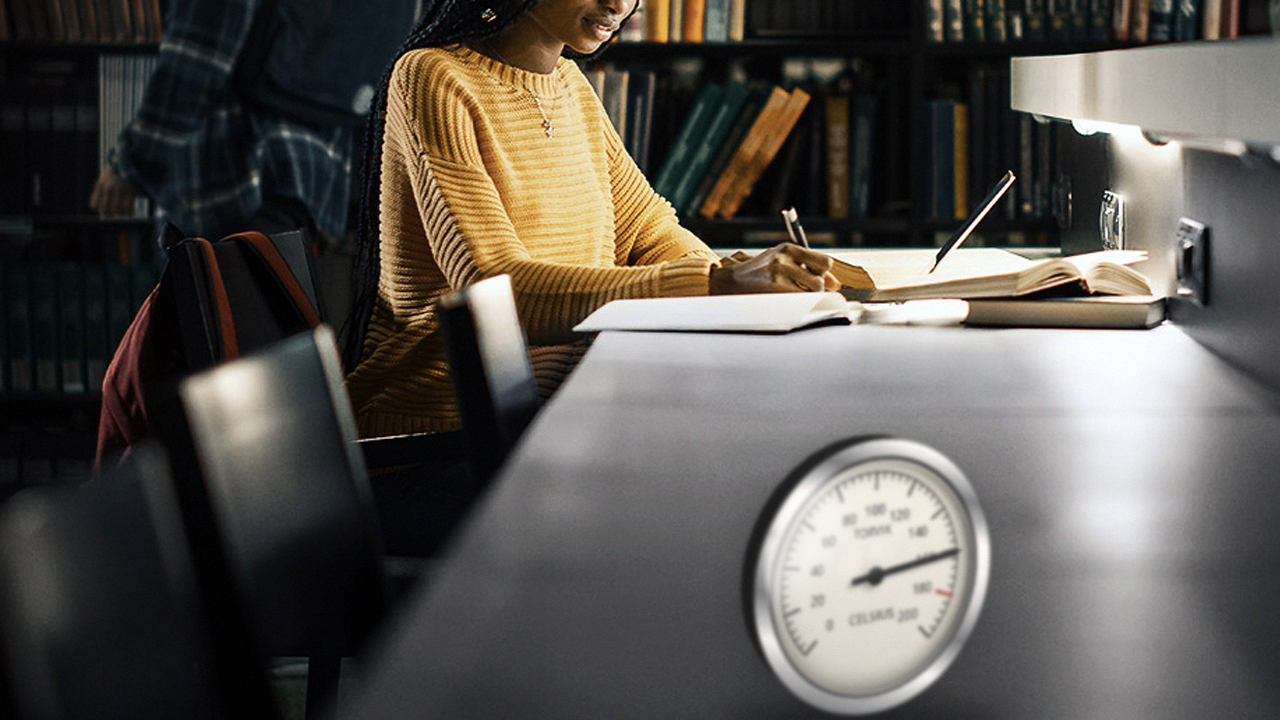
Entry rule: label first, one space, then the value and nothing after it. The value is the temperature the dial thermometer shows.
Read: 160 °C
